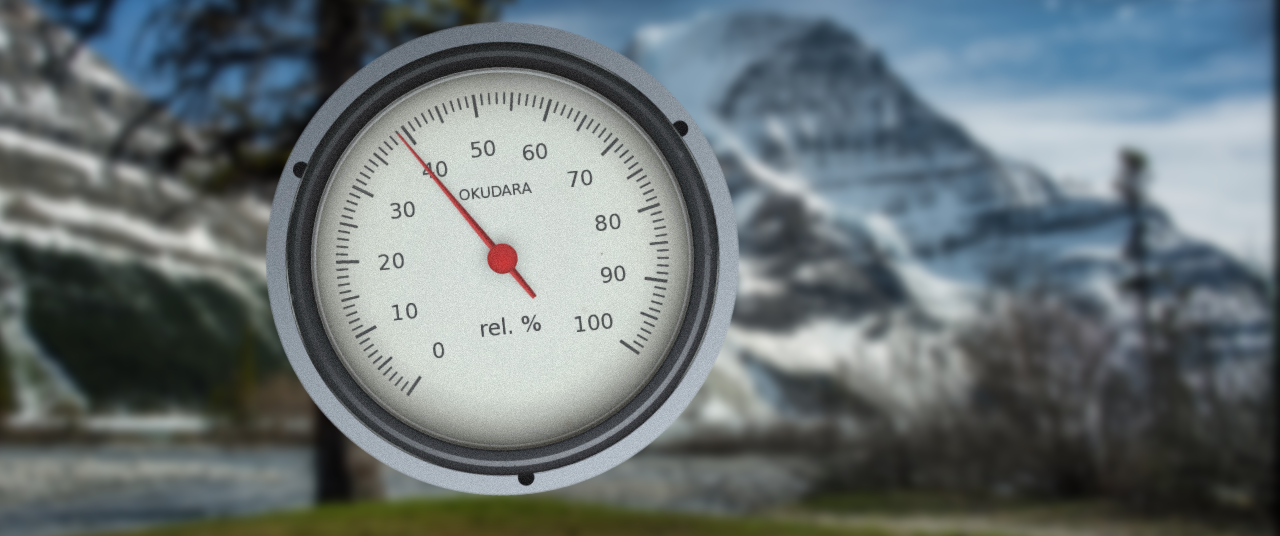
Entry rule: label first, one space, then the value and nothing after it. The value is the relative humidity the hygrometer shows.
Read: 39 %
